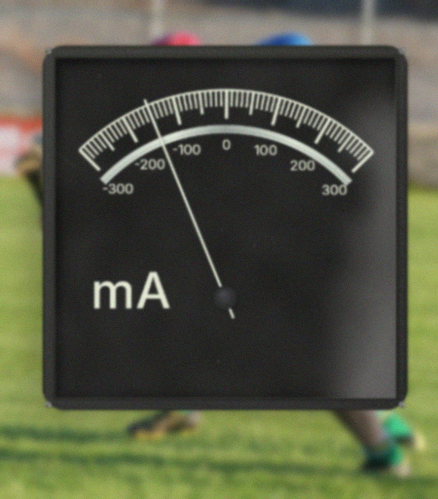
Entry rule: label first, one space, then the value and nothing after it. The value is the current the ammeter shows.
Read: -150 mA
